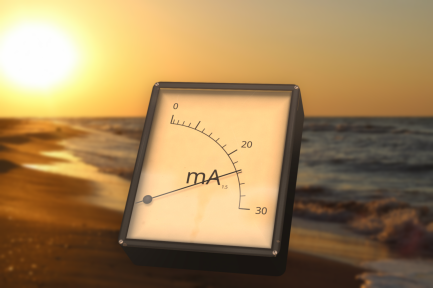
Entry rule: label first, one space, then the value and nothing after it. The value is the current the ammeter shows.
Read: 24 mA
